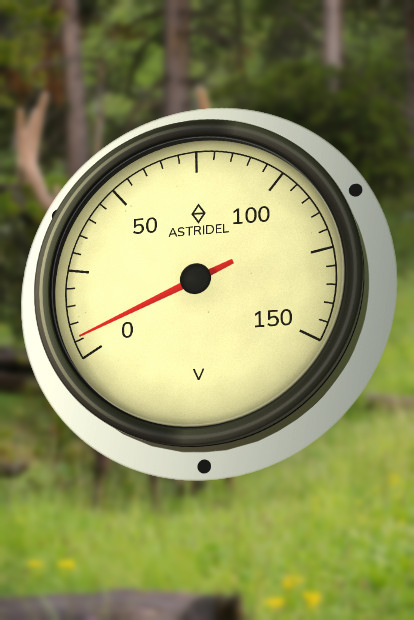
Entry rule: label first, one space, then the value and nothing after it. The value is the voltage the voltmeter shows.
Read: 5 V
